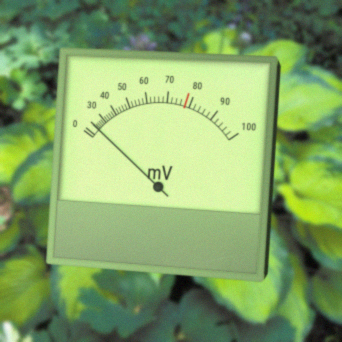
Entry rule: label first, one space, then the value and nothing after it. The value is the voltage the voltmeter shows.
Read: 20 mV
